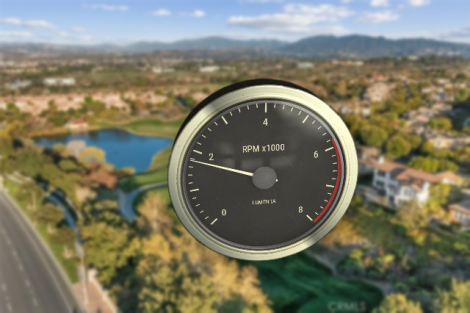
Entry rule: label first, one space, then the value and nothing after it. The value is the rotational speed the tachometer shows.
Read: 1800 rpm
